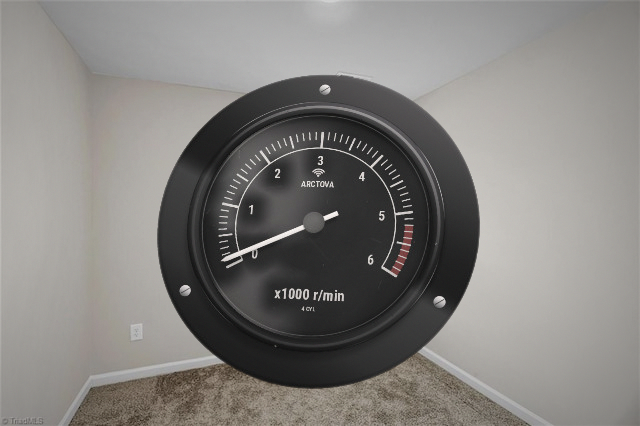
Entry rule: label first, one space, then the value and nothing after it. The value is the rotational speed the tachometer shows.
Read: 100 rpm
